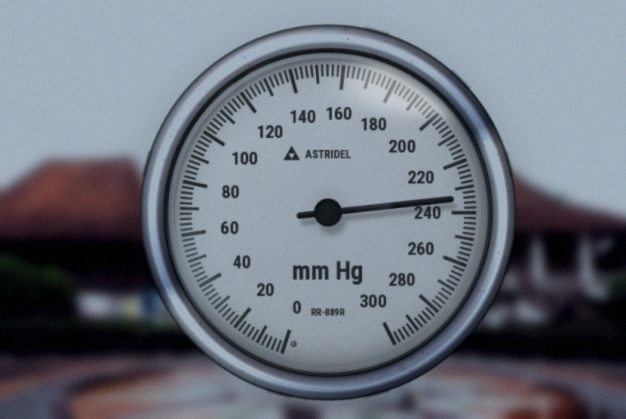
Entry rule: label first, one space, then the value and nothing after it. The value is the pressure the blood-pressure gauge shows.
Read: 234 mmHg
